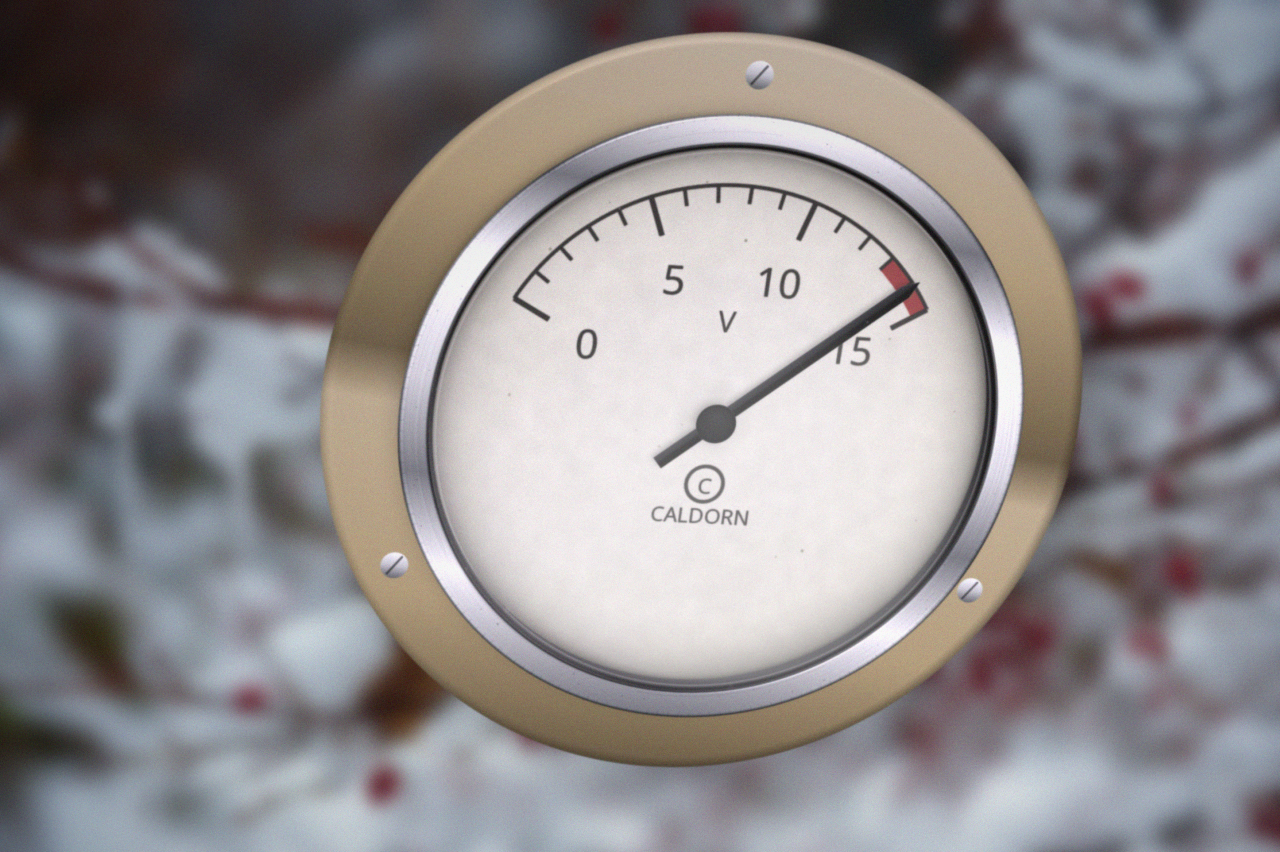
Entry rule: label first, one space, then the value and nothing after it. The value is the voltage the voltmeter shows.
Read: 14 V
